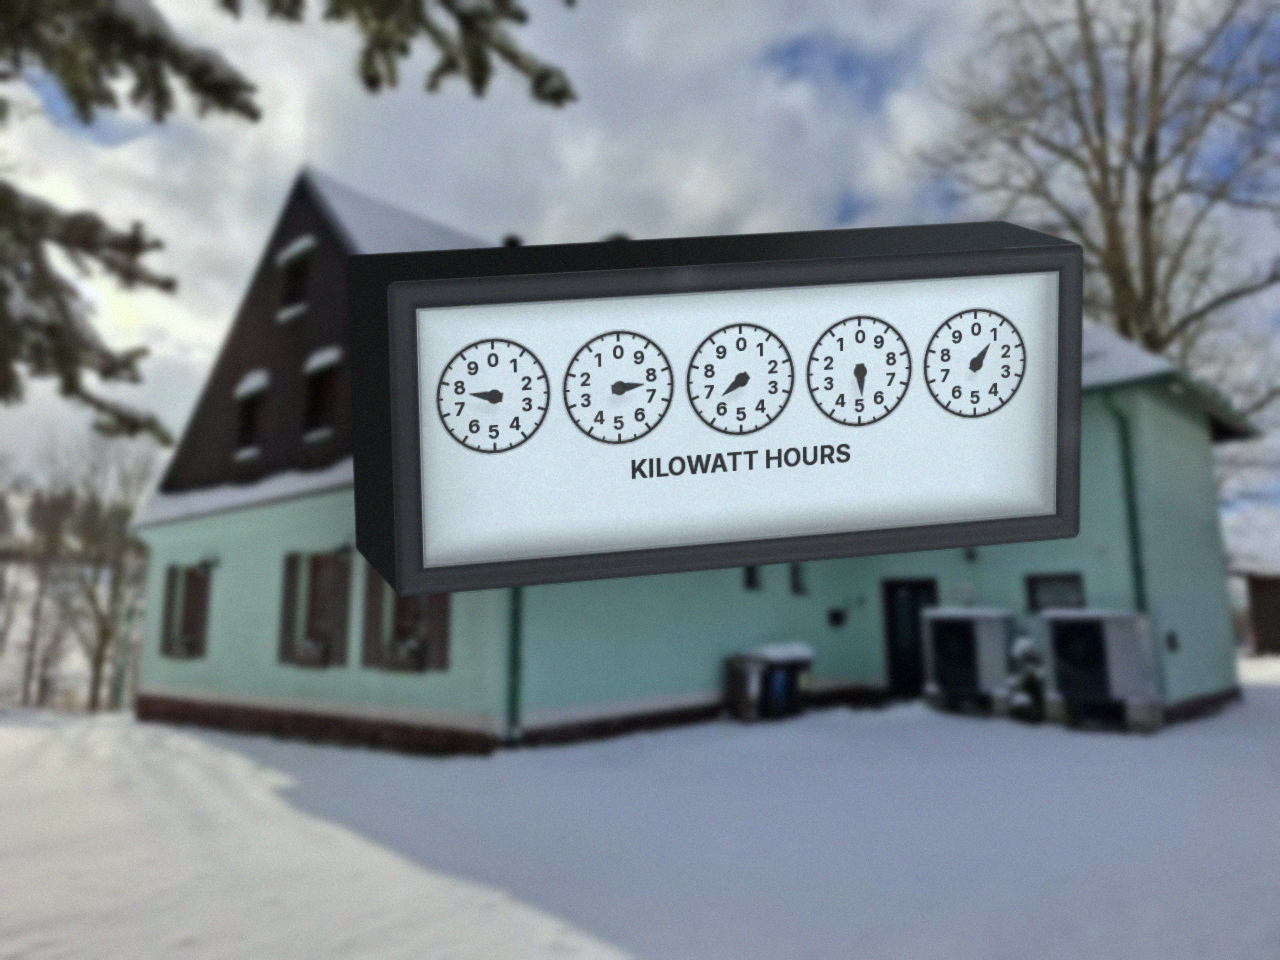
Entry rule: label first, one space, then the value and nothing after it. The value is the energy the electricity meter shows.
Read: 77651 kWh
